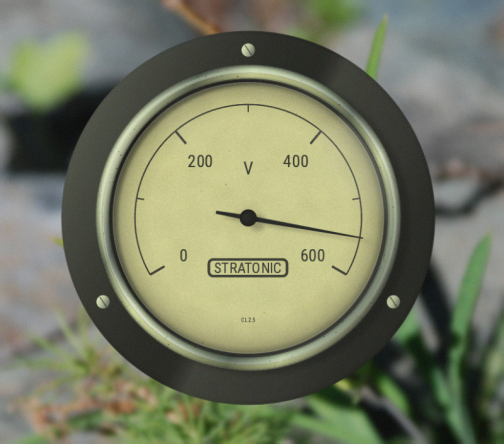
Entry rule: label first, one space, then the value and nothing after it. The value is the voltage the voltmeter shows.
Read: 550 V
